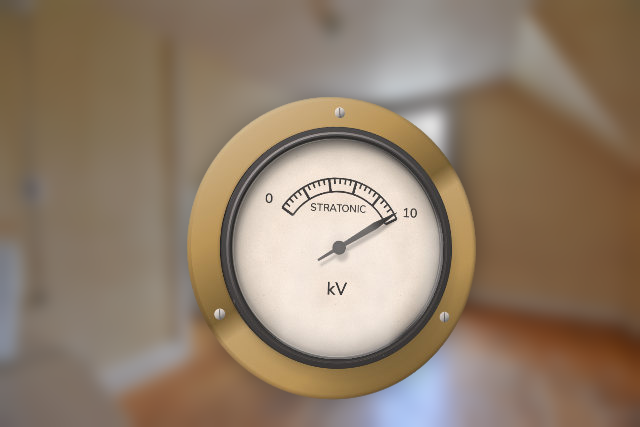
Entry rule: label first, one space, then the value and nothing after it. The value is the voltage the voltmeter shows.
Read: 9.6 kV
